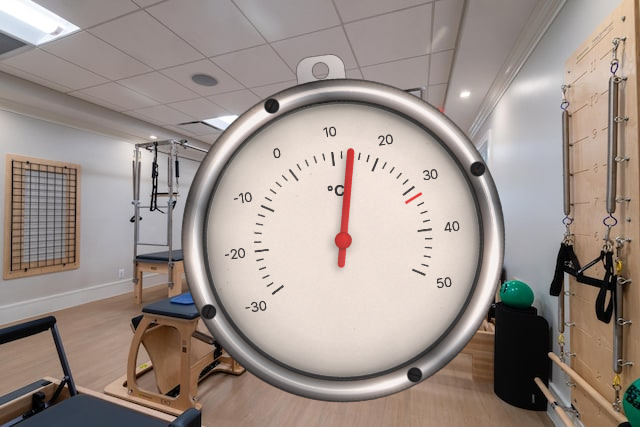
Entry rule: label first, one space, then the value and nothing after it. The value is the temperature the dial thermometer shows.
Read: 14 °C
